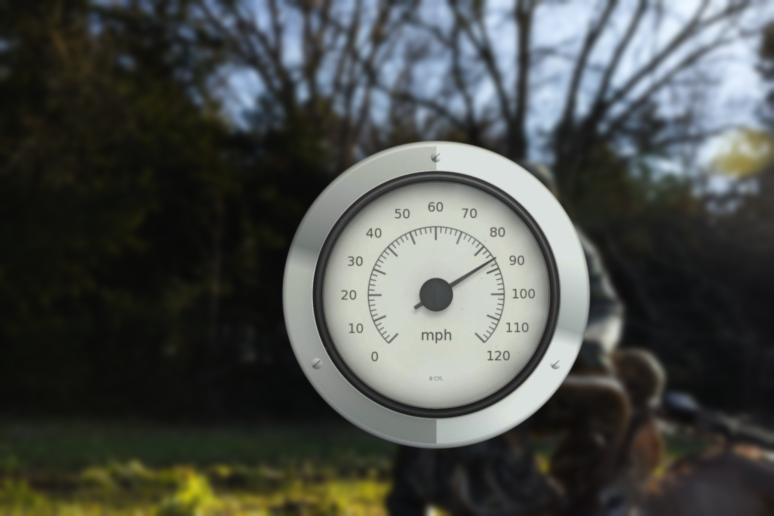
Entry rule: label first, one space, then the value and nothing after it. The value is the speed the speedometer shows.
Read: 86 mph
